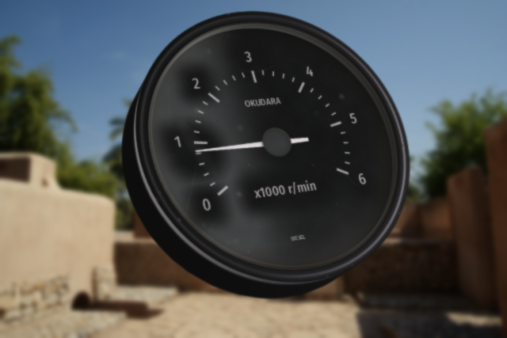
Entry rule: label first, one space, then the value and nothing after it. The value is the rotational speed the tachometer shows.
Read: 800 rpm
